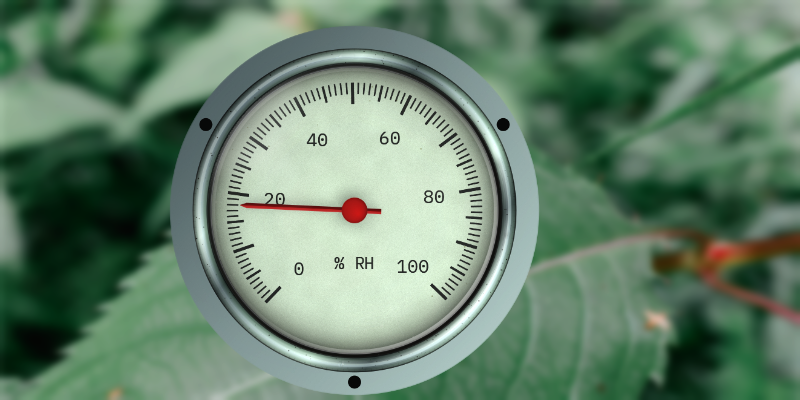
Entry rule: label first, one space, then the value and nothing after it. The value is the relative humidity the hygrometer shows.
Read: 18 %
